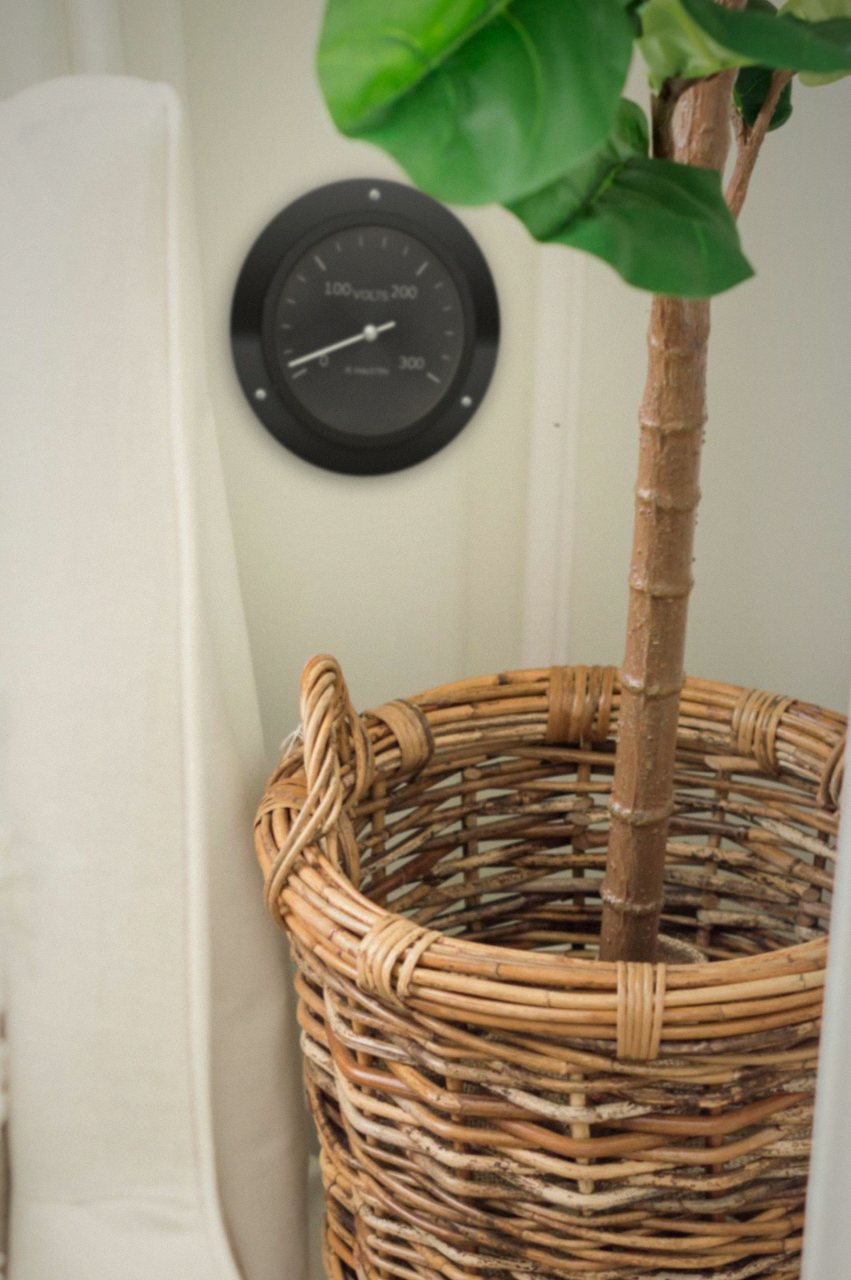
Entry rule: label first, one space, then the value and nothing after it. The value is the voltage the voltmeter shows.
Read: 10 V
